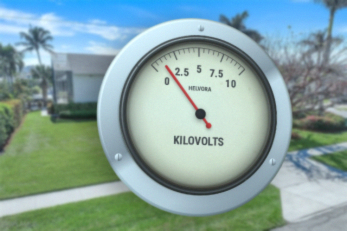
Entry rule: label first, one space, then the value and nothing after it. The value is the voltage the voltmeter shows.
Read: 1 kV
